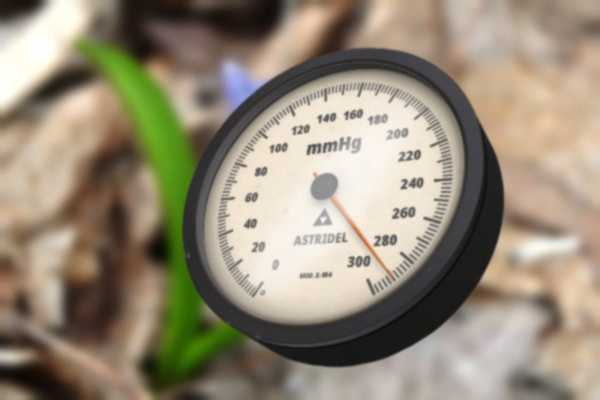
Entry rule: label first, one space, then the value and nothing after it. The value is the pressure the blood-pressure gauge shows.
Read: 290 mmHg
